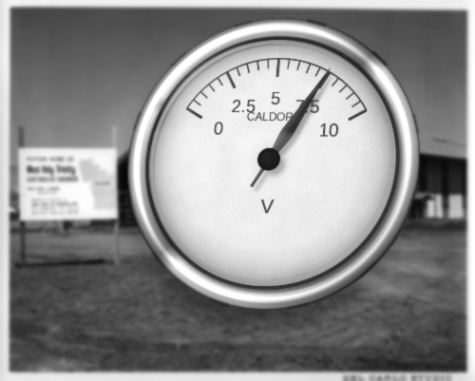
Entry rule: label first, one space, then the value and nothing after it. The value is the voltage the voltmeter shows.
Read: 7.5 V
